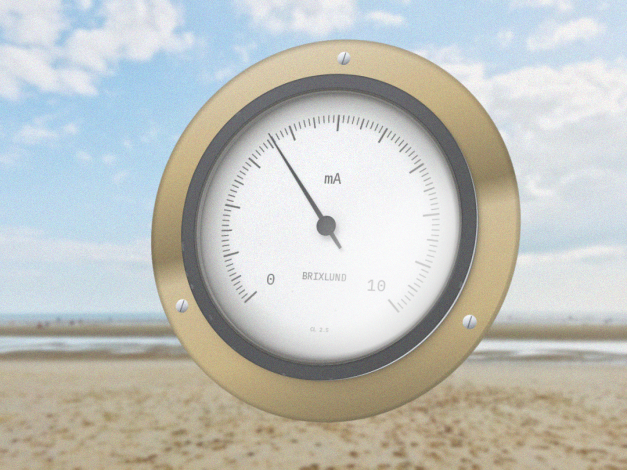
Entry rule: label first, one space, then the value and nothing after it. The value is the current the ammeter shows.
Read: 3.6 mA
